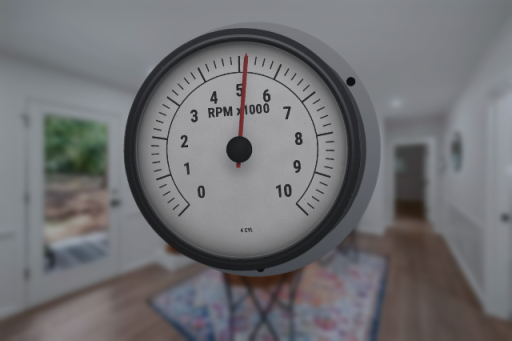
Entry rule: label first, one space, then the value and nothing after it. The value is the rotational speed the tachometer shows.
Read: 5200 rpm
